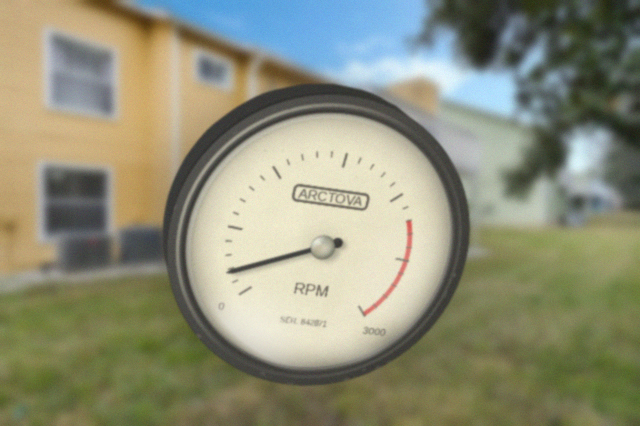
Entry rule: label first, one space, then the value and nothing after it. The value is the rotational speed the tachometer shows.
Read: 200 rpm
